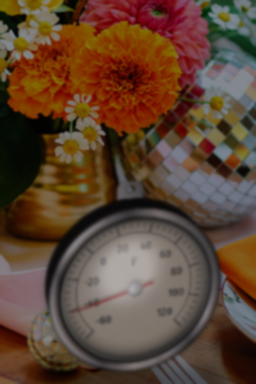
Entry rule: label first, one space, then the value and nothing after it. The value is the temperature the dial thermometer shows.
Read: -40 °F
